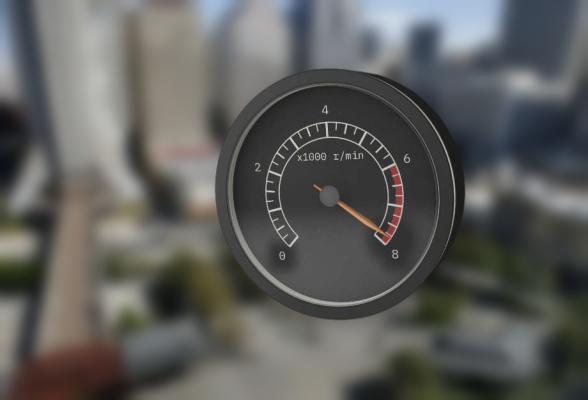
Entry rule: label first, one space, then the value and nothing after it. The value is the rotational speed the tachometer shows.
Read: 7750 rpm
